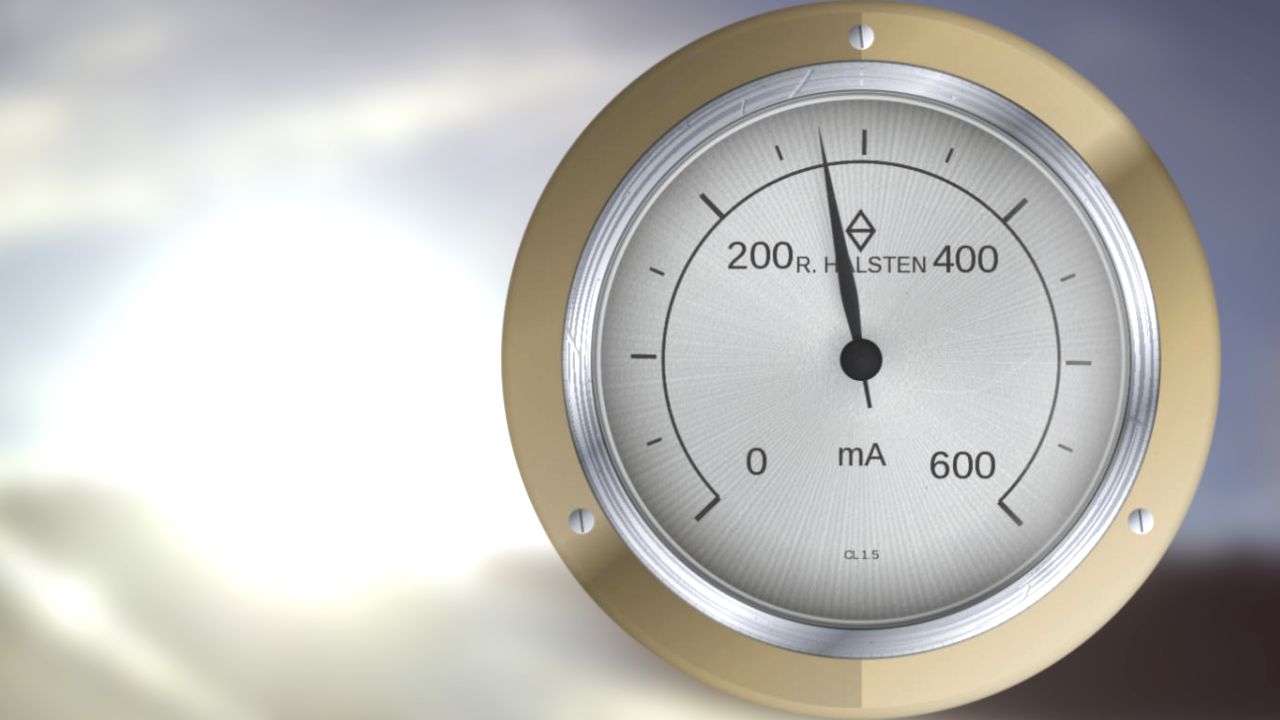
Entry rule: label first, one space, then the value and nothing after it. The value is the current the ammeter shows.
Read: 275 mA
